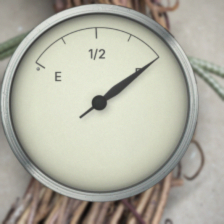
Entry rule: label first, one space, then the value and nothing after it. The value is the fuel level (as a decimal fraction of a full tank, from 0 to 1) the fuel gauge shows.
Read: 1
